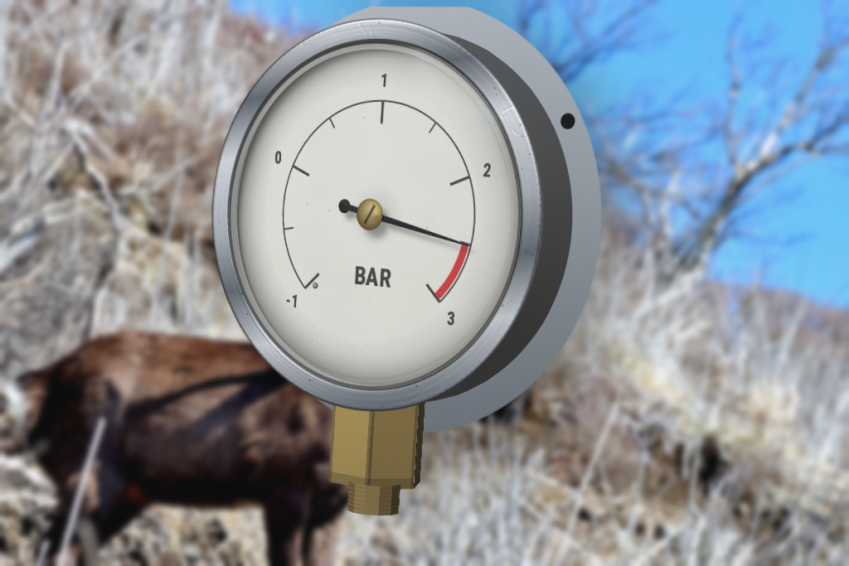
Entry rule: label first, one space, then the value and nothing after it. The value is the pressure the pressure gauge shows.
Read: 2.5 bar
